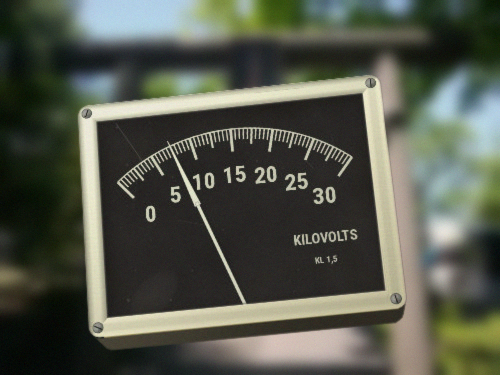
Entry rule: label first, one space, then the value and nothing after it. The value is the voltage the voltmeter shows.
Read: 7.5 kV
